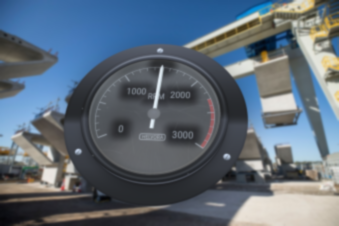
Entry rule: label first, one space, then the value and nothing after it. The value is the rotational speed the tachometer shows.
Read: 1500 rpm
